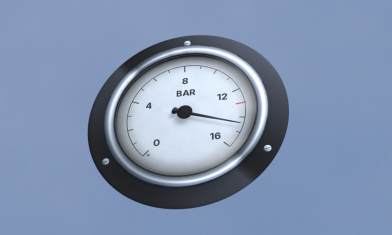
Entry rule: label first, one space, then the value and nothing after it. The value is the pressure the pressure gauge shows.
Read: 14.5 bar
